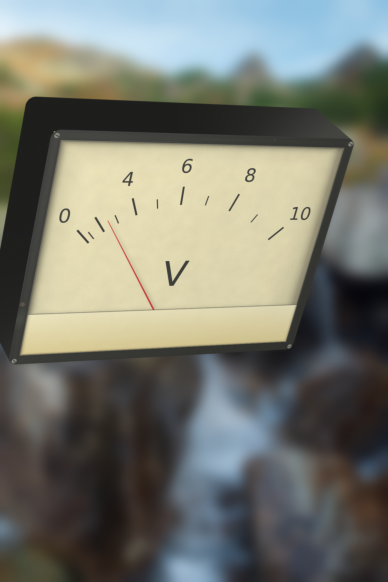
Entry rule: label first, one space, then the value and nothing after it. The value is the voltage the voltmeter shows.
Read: 2.5 V
